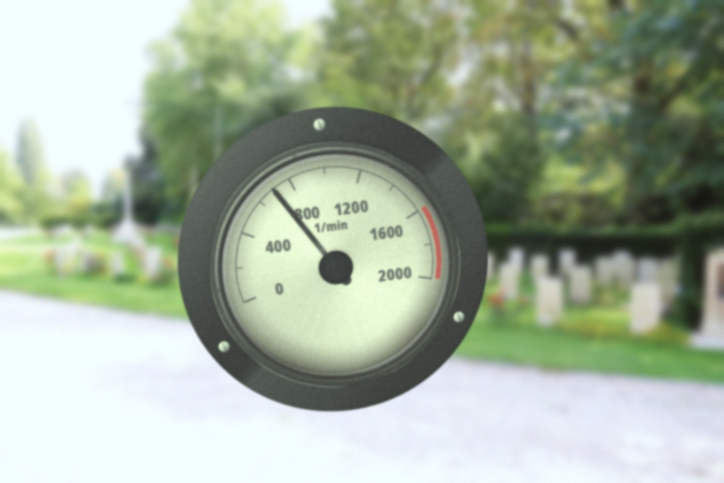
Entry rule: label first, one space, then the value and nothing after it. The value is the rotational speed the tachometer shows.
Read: 700 rpm
